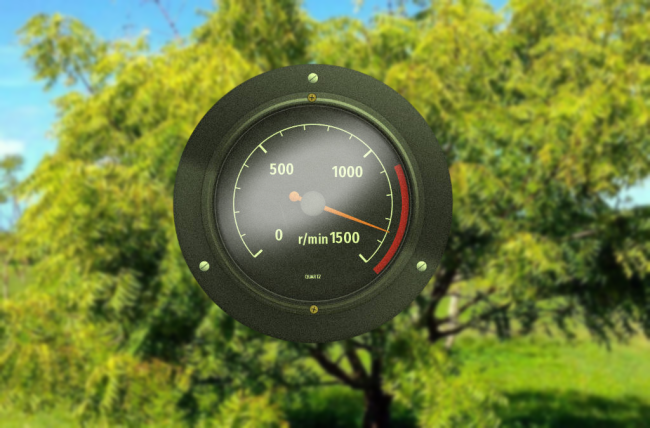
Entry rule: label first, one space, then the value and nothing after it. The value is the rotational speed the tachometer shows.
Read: 1350 rpm
